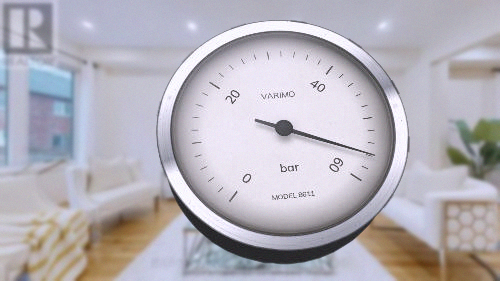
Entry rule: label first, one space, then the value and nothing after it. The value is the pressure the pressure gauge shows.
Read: 56 bar
